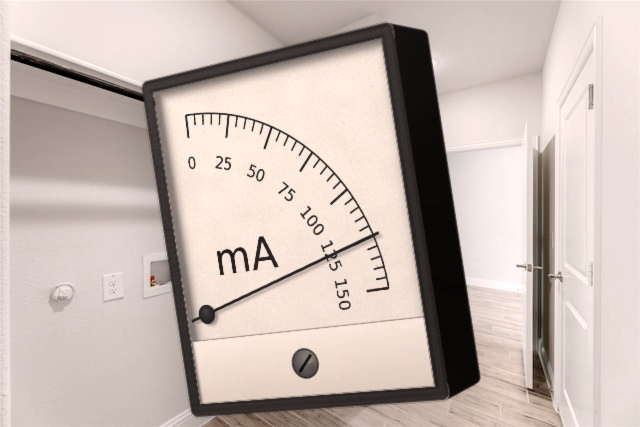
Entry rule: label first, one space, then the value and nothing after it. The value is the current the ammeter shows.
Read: 125 mA
